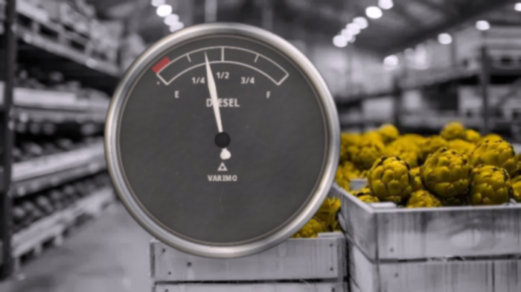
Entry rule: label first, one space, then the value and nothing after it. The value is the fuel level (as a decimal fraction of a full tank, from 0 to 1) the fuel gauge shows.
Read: 0.375
